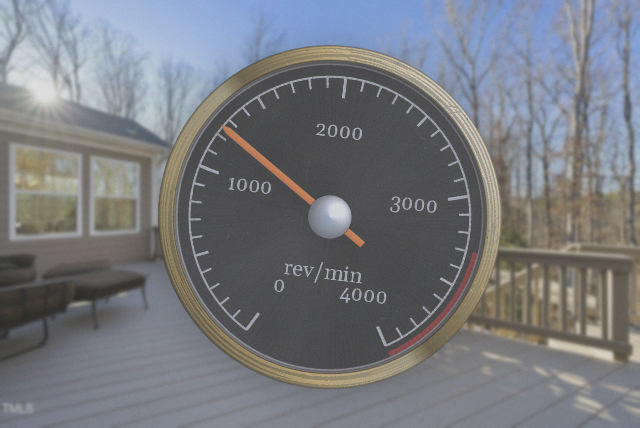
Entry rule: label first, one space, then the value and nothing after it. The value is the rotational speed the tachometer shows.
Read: 1250 rpm
